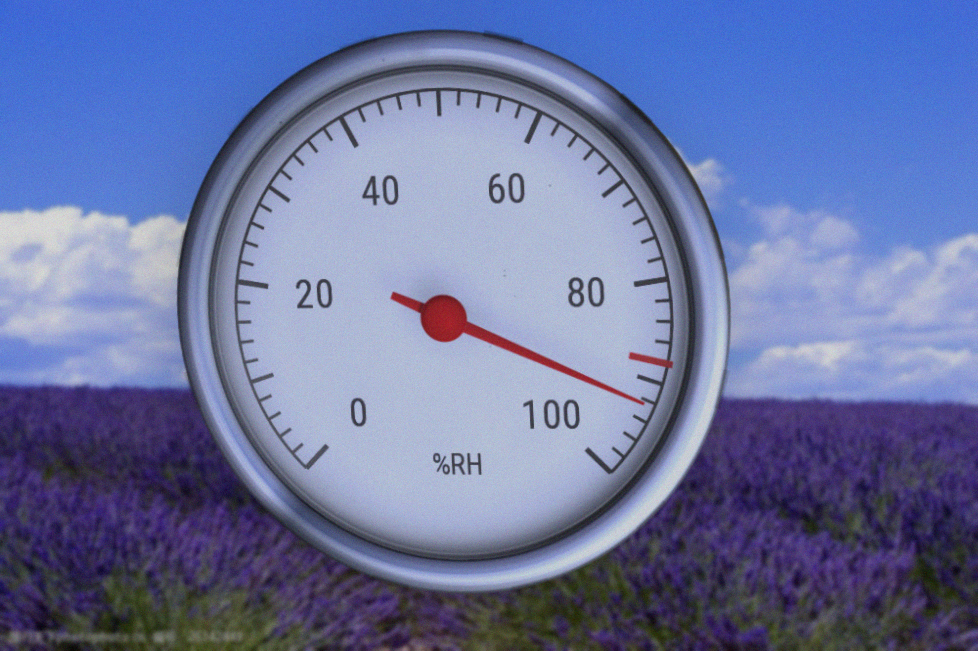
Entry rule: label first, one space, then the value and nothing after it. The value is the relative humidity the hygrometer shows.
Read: 92 %
